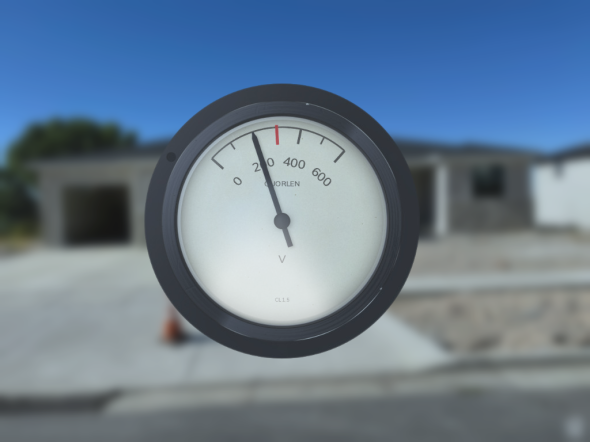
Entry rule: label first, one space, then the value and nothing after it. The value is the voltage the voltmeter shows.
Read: 200 V
